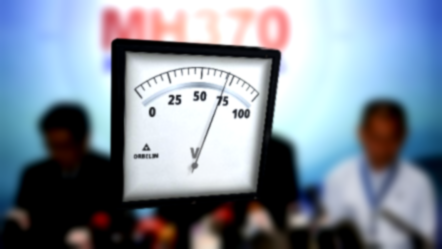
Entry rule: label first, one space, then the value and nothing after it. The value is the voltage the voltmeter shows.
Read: 70 V
